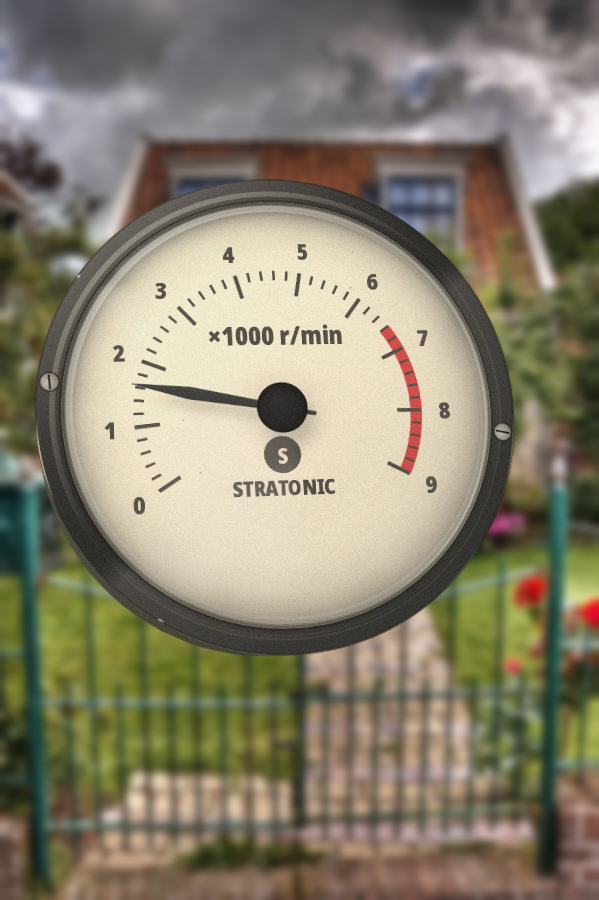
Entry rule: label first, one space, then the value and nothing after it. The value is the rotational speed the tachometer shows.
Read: 1600 rpm
